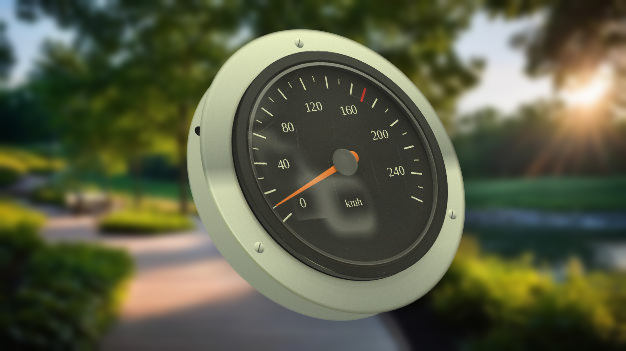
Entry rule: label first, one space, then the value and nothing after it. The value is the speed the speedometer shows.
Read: 10 km/h
